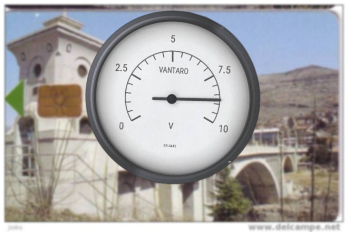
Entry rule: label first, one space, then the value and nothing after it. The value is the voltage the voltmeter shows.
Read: 8.75 V
